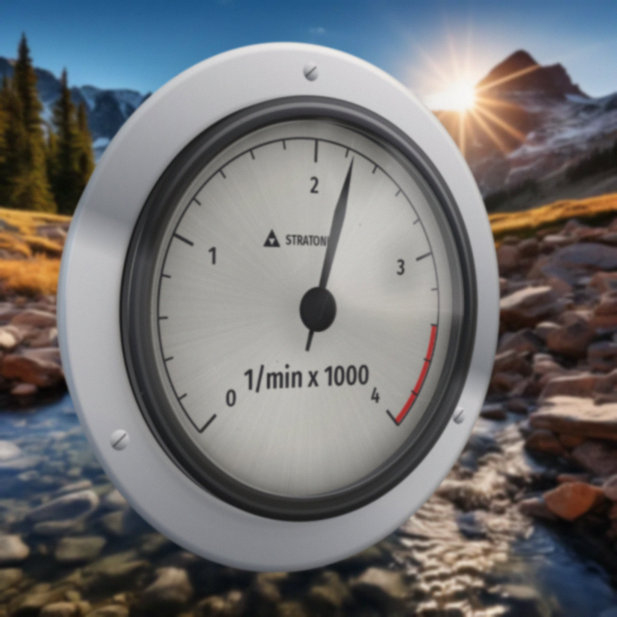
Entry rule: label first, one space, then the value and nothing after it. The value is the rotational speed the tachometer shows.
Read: 2200 rpm
